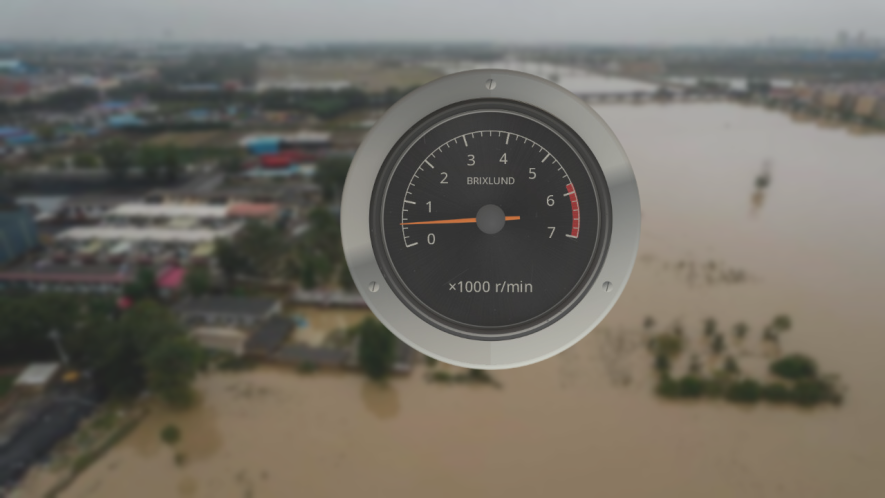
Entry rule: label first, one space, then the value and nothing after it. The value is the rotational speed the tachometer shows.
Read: 500 rpm
